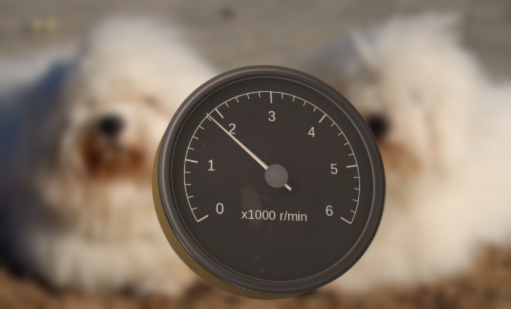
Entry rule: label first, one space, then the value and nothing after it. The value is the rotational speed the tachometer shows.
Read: 1800 rpm
